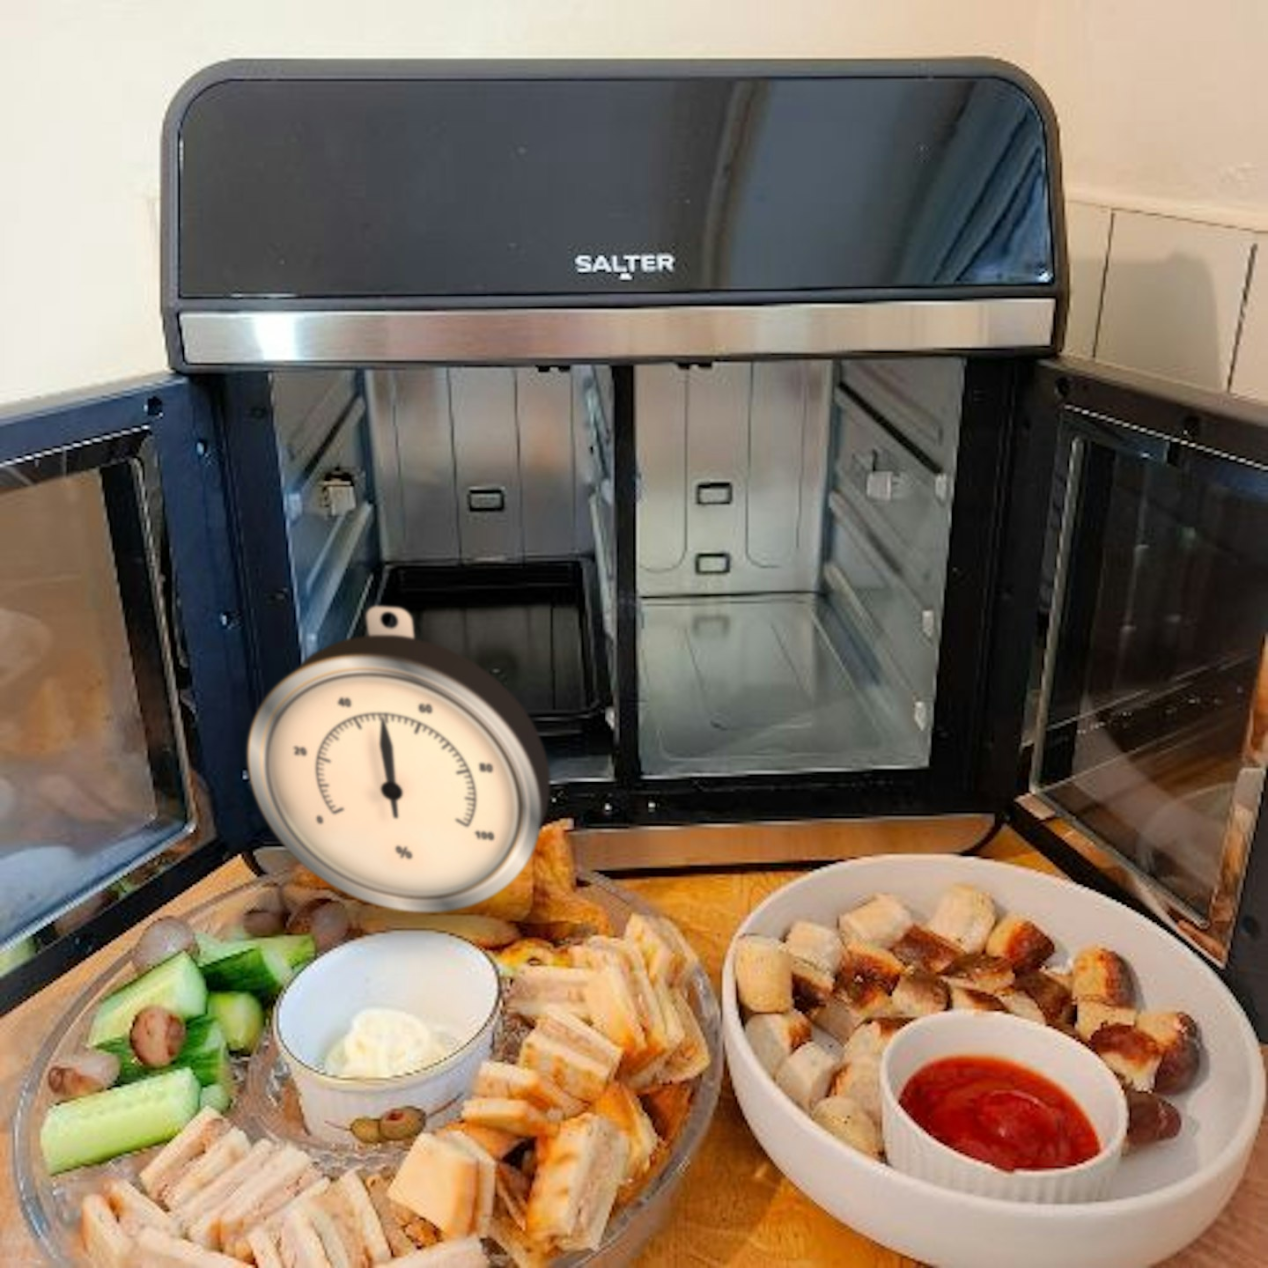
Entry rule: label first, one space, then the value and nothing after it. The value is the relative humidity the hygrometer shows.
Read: 50 %
